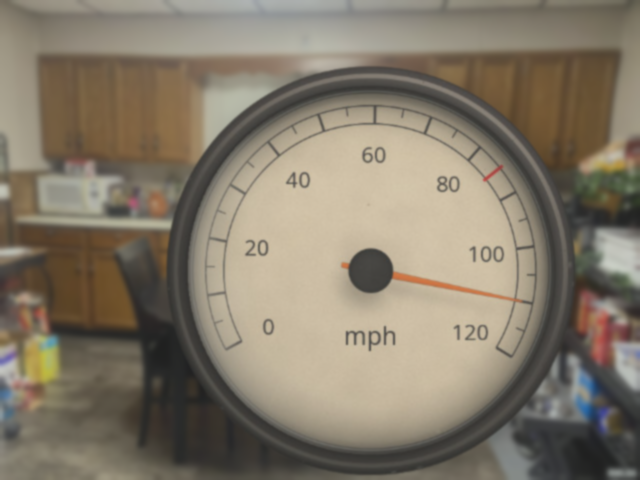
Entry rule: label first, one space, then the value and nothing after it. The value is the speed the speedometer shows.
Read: 110 mph
